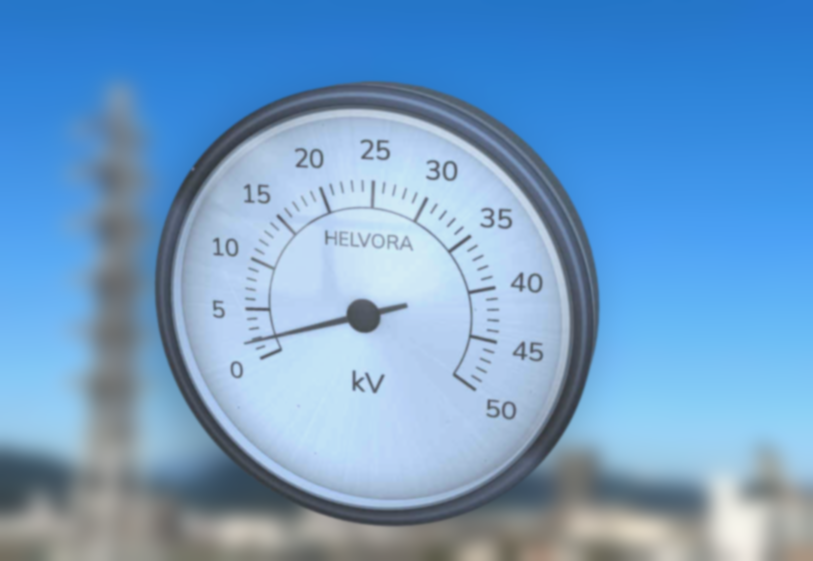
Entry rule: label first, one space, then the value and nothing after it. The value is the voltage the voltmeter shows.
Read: 2 kV
